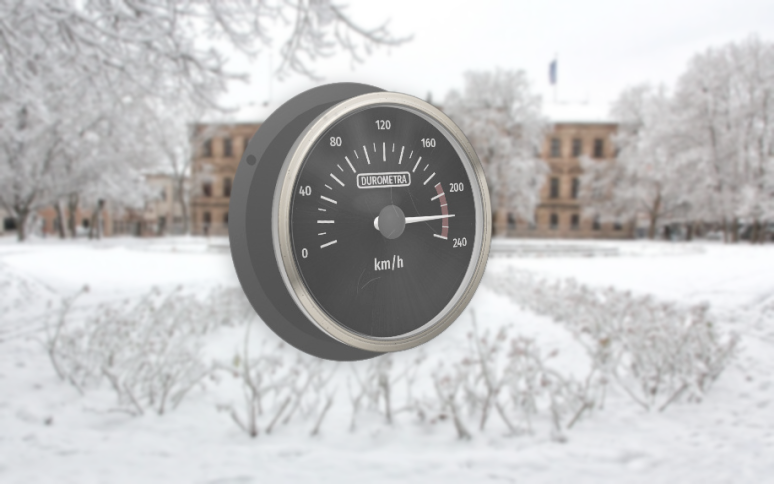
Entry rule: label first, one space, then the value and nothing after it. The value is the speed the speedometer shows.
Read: 220 km/h
